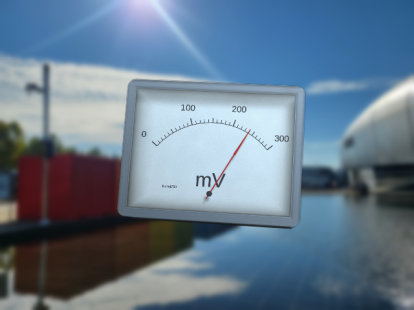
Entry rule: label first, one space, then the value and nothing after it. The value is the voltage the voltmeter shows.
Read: 240 mV
